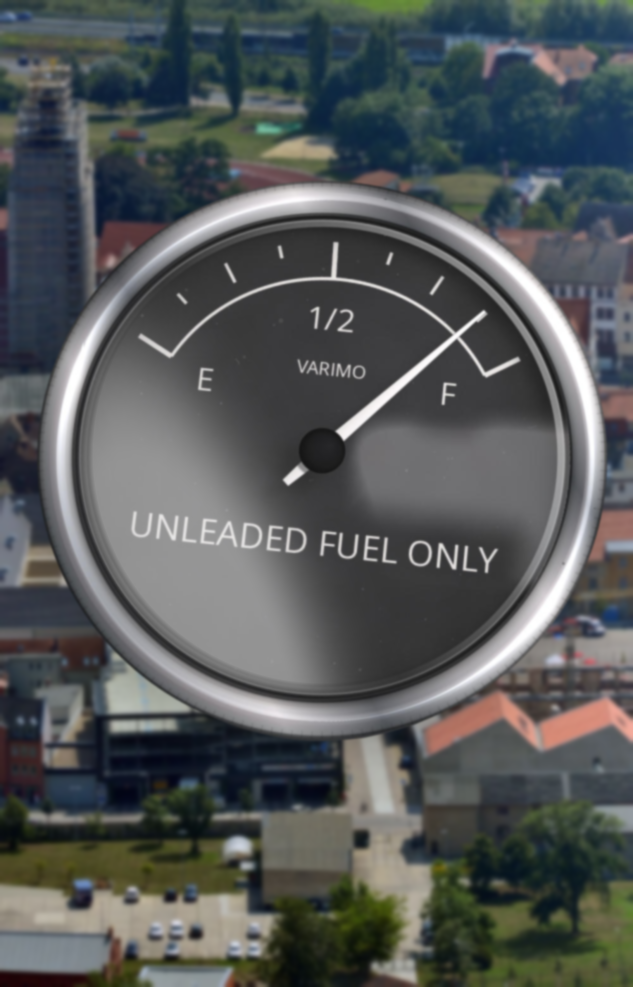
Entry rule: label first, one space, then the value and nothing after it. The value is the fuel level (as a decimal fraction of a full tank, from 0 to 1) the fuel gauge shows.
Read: 0.875
